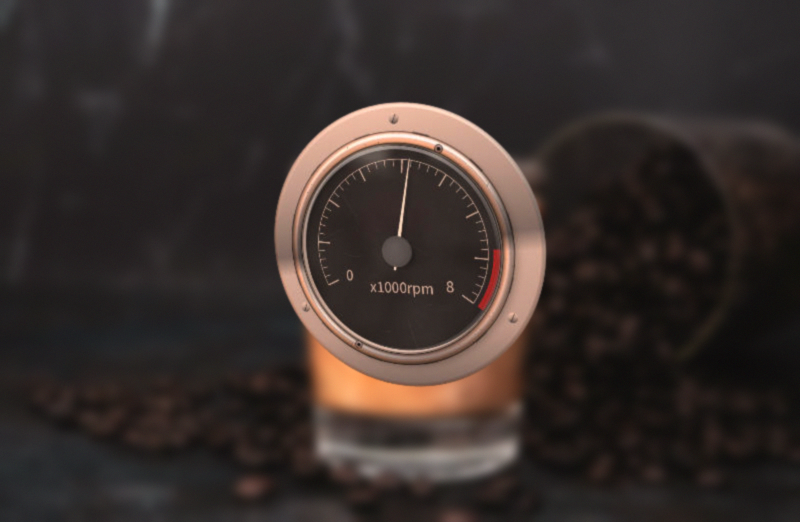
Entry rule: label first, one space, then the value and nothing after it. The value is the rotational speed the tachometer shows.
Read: 4200 rpm
